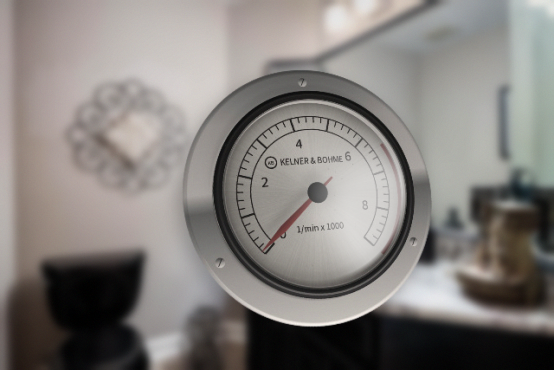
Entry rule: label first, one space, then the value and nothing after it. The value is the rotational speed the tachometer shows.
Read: 100 rpm
